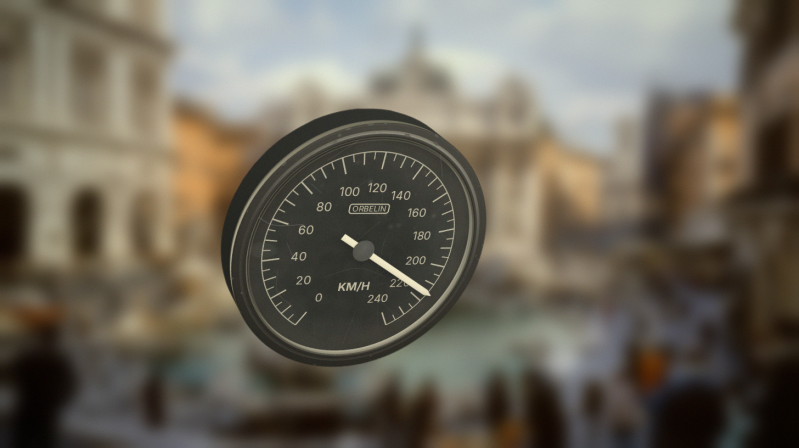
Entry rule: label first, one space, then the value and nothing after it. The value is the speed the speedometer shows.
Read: 215 km/h
